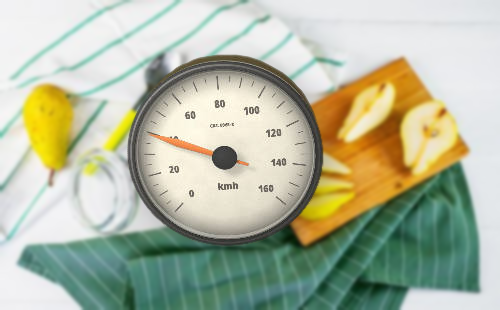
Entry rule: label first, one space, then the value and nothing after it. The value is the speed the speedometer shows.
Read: 40 km/h
